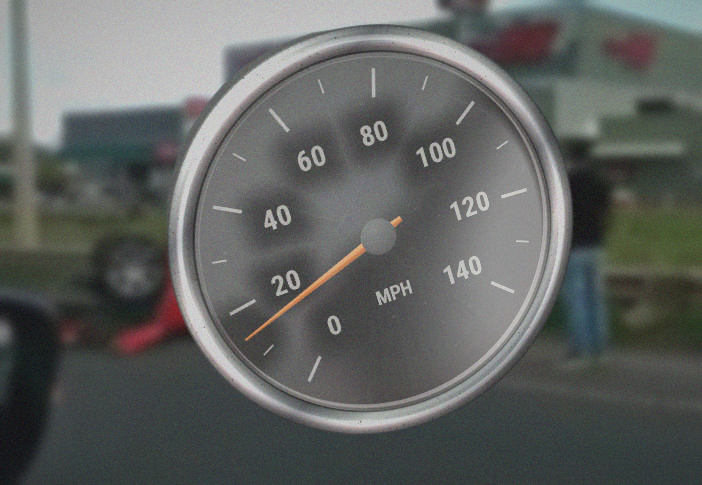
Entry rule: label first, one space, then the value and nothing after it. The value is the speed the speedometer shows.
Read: 15 mph
